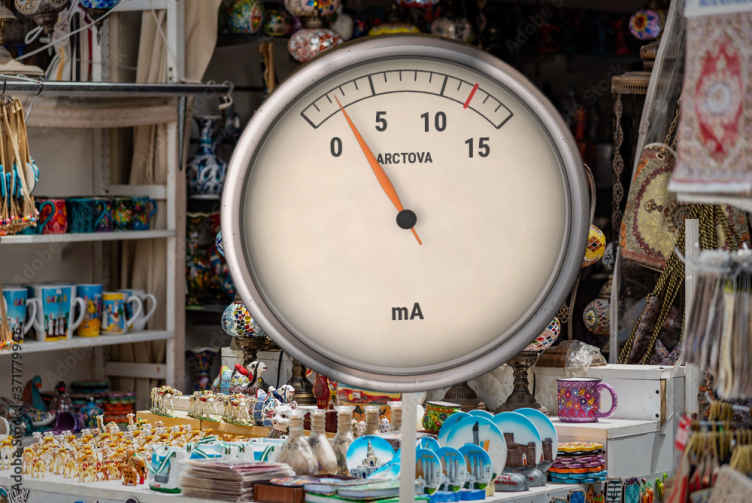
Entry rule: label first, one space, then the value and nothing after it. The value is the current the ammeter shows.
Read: 2.5 mA
